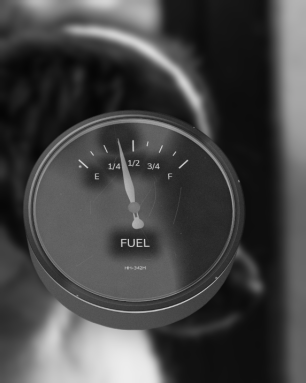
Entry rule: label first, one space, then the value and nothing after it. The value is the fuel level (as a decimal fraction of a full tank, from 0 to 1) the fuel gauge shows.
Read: 0.375
